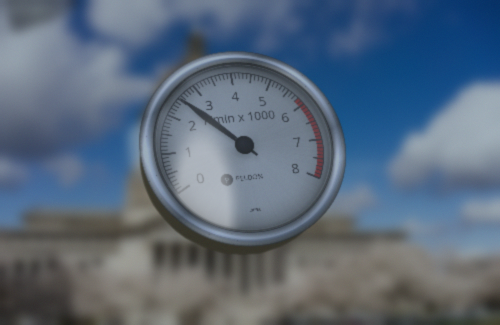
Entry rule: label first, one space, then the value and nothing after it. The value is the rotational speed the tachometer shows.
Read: 2500 rpm
